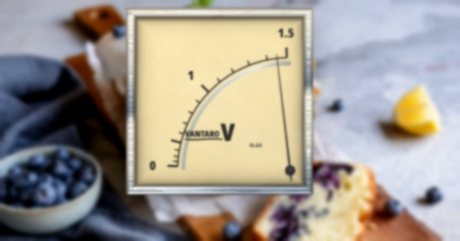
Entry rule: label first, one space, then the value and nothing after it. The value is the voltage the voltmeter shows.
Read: 1.45 V
